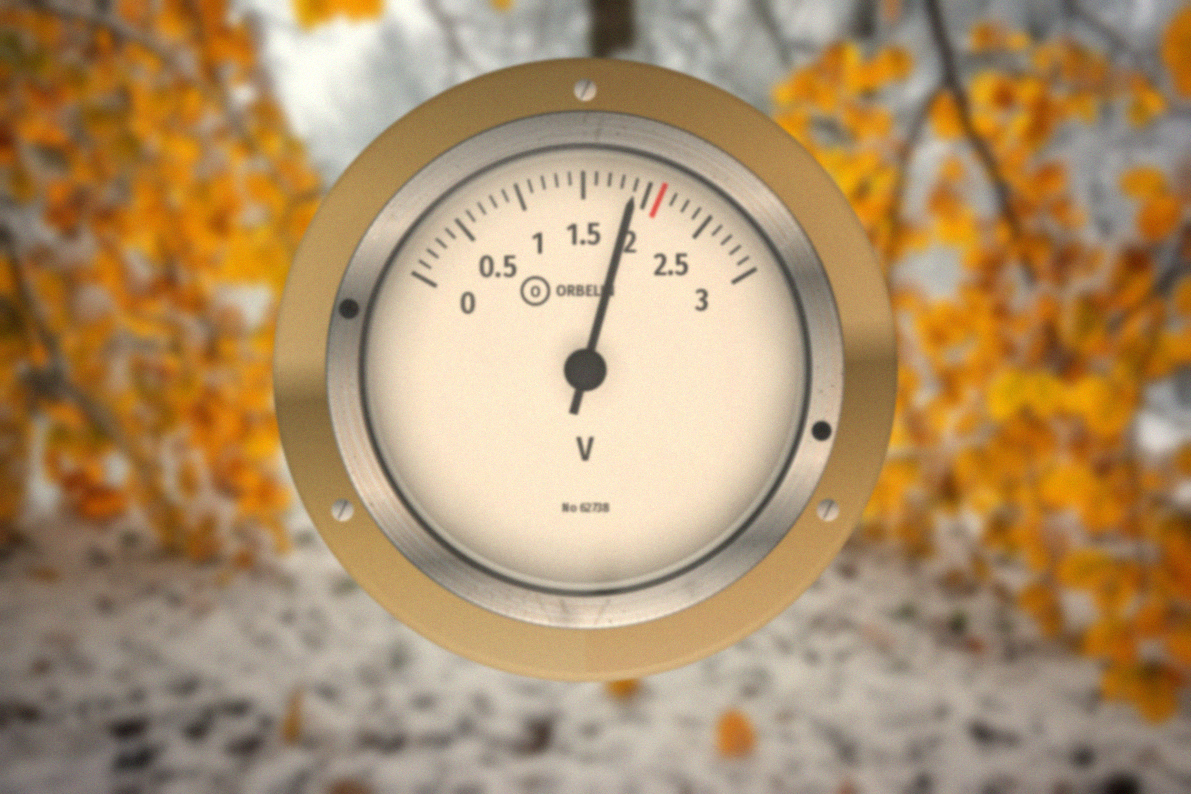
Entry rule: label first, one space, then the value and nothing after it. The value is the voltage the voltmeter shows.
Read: 1.9 V
